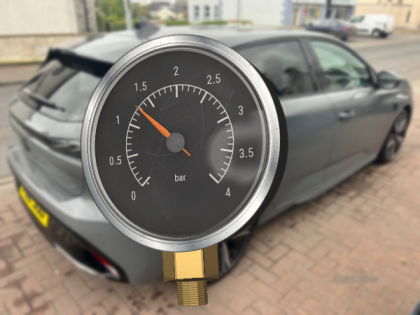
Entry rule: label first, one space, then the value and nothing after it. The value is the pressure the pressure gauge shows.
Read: 1.3 bar
